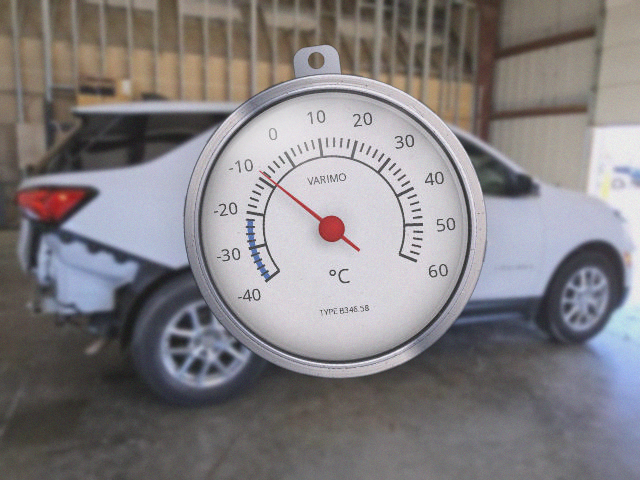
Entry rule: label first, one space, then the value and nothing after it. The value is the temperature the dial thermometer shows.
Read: -8 °C
